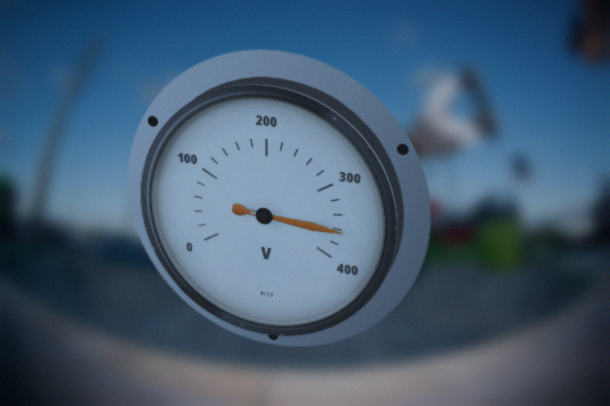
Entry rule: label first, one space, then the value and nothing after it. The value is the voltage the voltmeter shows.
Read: 360 V
